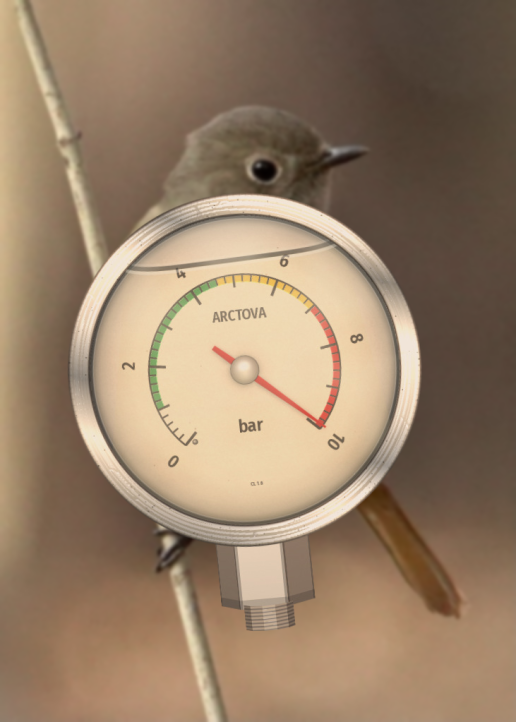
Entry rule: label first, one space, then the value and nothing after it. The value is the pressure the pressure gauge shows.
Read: 9.9 bar
